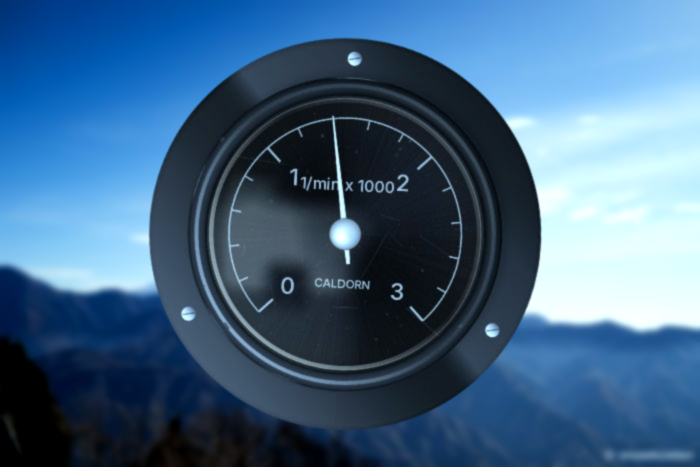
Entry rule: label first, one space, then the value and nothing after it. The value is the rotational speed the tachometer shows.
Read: 1400 rpm
